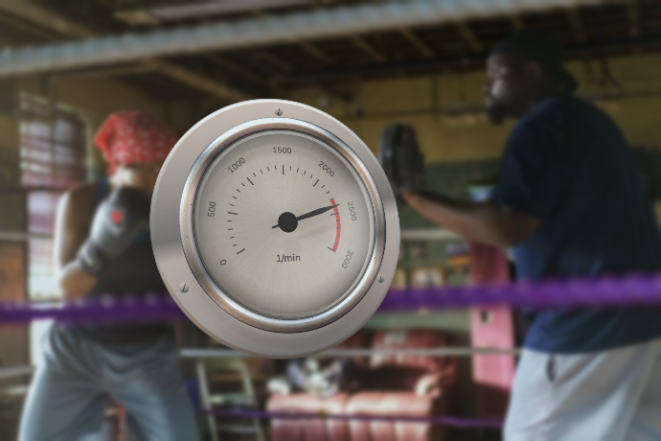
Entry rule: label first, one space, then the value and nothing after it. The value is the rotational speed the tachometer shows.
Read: 2400 rpm
